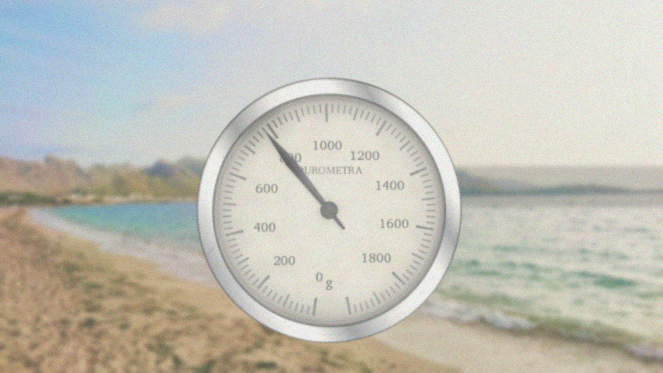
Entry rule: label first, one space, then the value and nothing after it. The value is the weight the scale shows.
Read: 780 g
